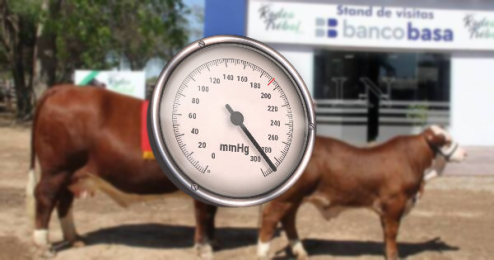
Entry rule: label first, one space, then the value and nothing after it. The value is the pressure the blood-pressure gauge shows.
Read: 290 mmHg
